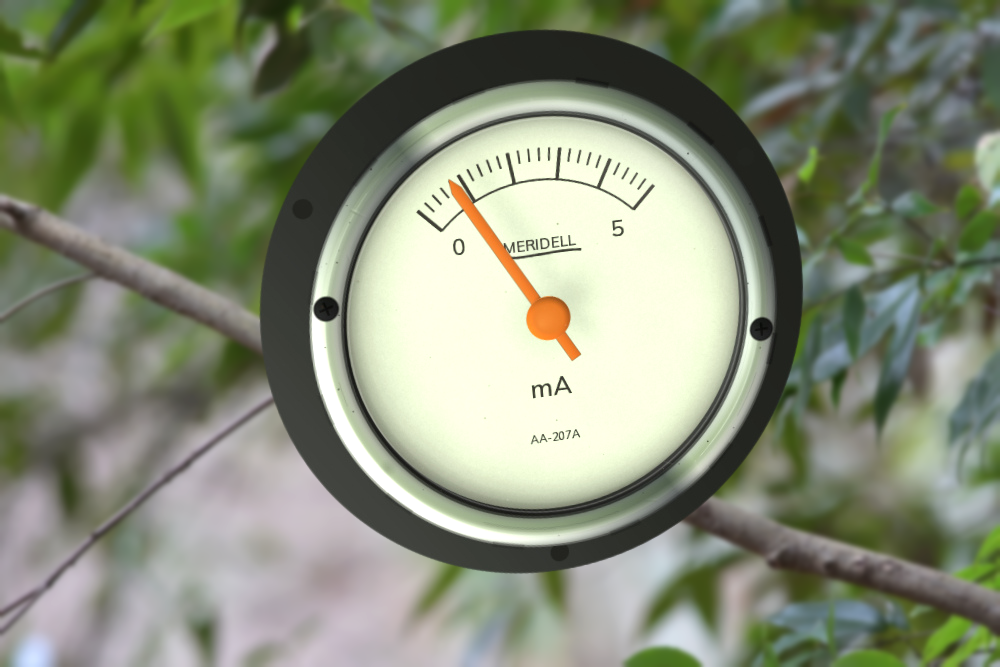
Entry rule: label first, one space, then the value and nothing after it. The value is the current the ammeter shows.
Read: 0.8 mA
